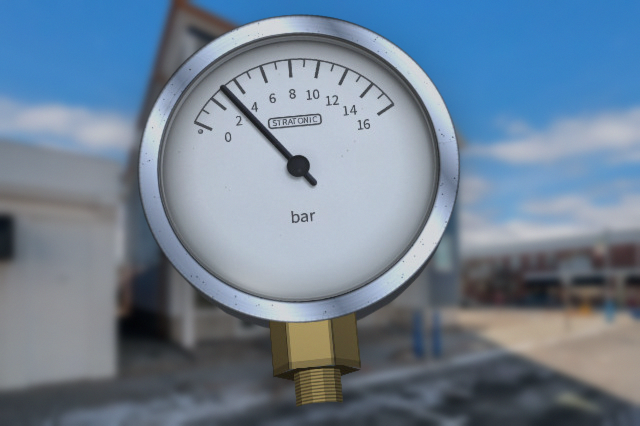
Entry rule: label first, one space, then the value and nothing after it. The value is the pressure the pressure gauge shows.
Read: 3 bar
